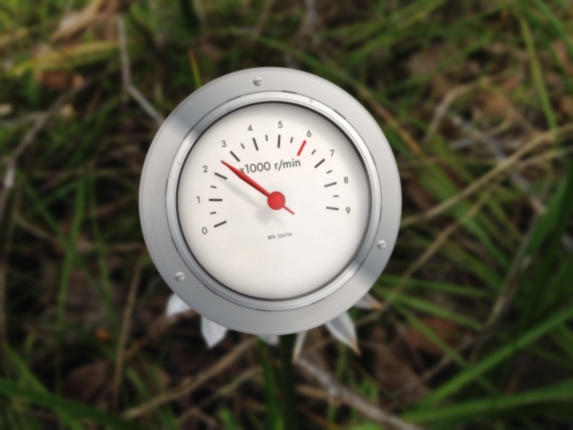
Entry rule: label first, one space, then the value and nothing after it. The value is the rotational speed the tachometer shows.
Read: 2500 rpm
